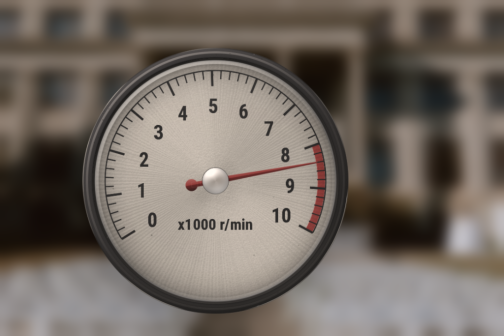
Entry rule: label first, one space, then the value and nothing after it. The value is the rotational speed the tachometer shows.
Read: 8400 rpm
